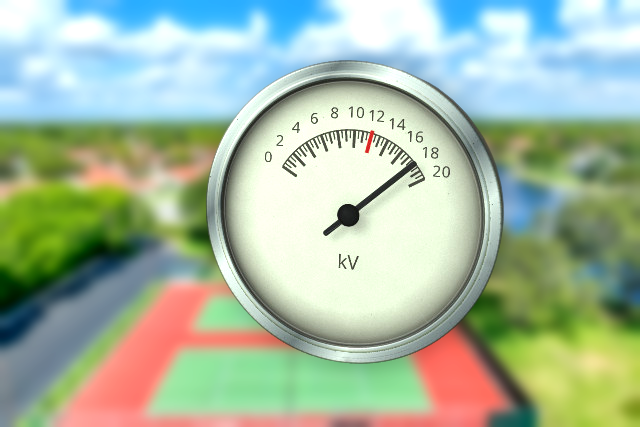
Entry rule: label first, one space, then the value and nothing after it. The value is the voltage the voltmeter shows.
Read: 18 kV
